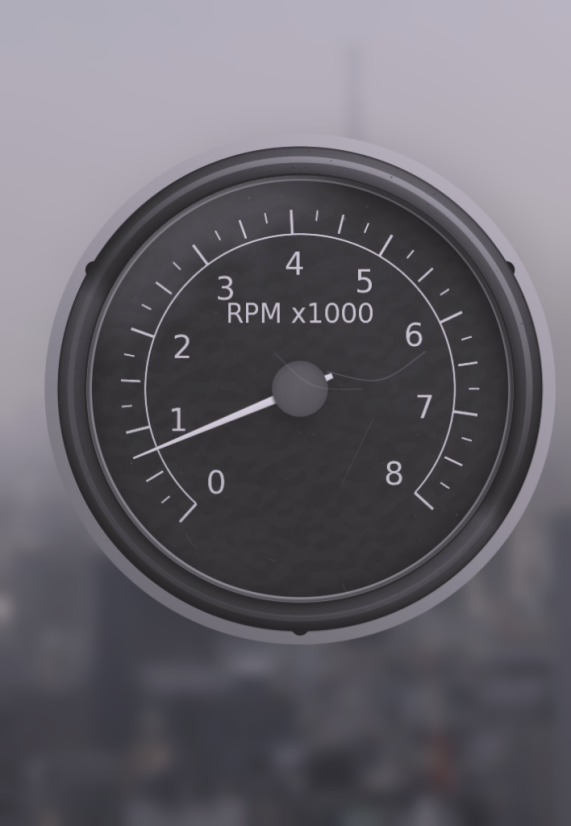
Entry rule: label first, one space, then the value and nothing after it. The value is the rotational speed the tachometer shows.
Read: 750 rpm
